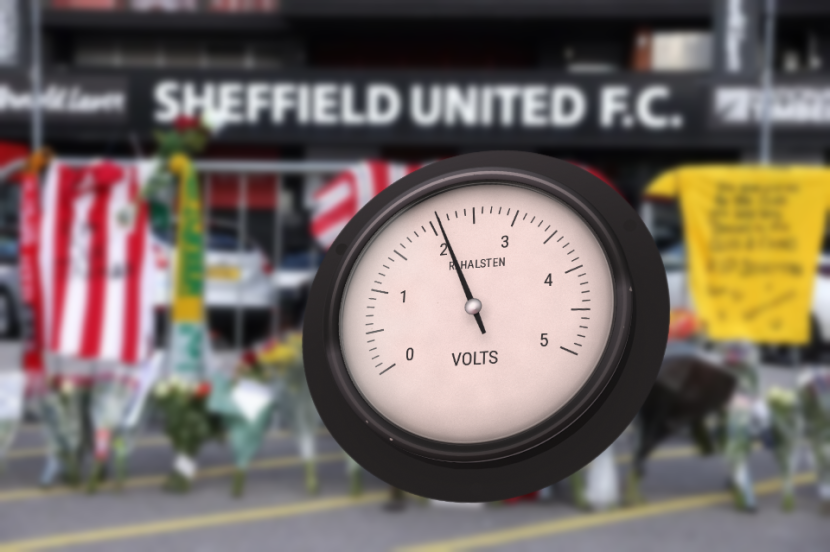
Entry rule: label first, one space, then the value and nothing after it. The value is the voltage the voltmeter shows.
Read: 2.1 V
